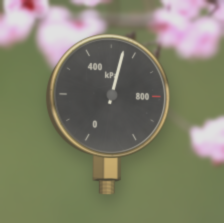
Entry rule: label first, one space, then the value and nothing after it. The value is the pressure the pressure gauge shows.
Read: 550 kPa
